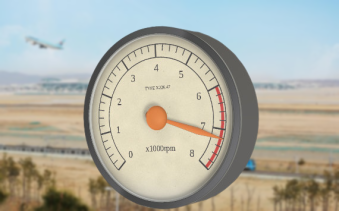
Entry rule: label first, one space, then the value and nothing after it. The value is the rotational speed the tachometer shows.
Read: 7200 rpm
